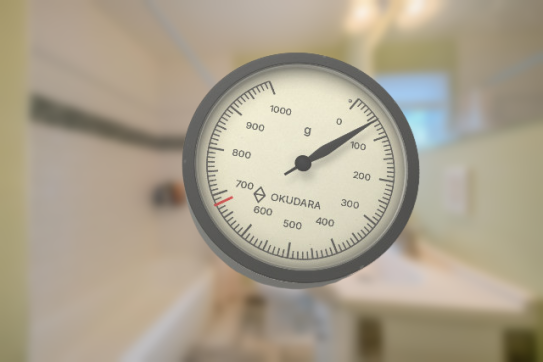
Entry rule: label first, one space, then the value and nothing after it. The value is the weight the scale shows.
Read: 60 g
